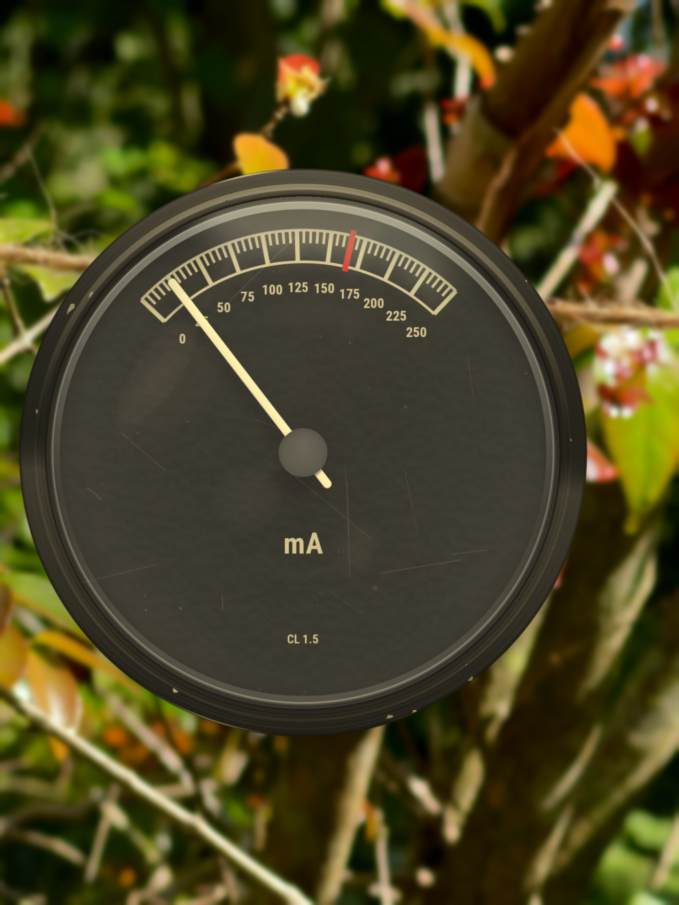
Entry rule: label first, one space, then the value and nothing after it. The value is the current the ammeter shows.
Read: 25 mA
